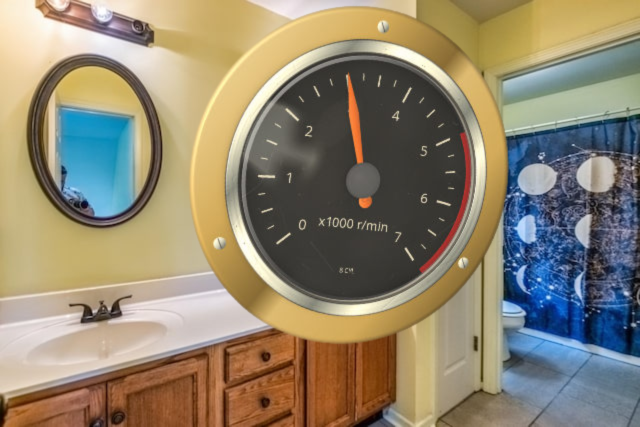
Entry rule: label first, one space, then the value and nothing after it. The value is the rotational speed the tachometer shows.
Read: 3000 rpm
